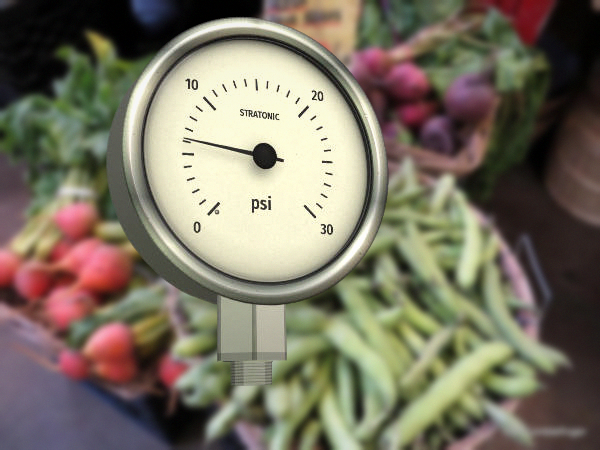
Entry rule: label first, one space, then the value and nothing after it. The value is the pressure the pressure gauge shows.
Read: 6 psi
